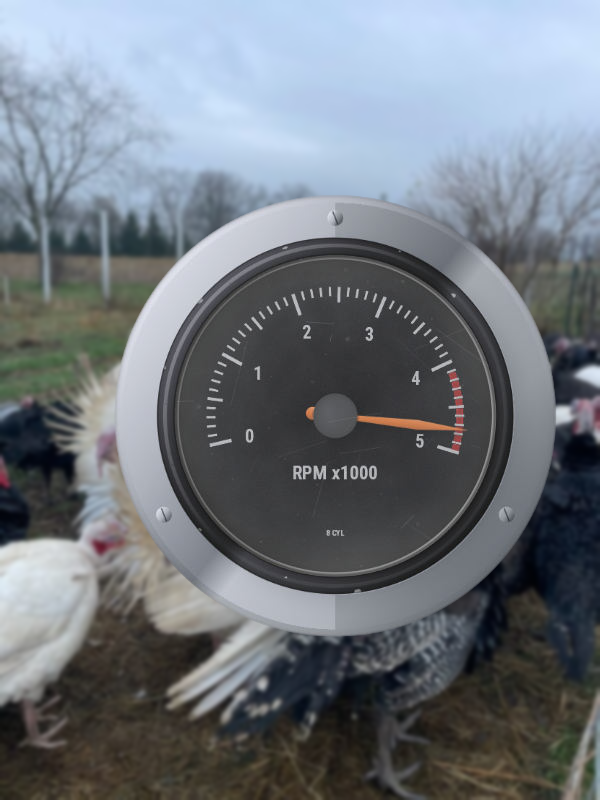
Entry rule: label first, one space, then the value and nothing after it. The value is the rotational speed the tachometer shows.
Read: 4750 rpm
